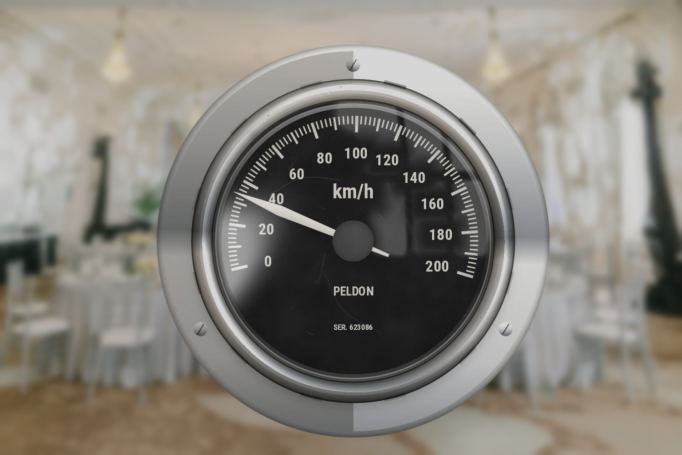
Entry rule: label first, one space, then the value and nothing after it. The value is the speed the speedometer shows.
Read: 34 km/h
